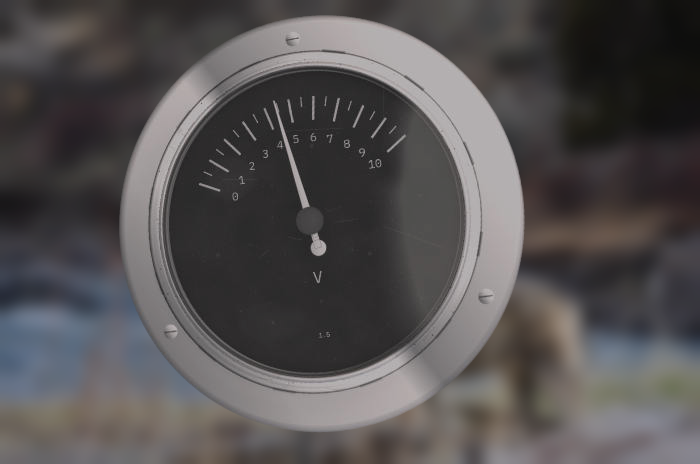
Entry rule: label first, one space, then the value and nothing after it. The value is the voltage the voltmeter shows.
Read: 4.5 V
